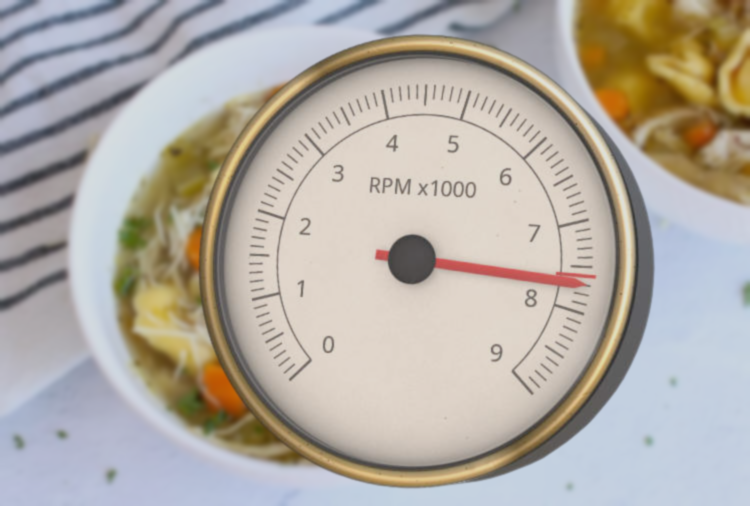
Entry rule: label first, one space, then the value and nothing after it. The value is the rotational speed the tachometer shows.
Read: 7700 rpm
